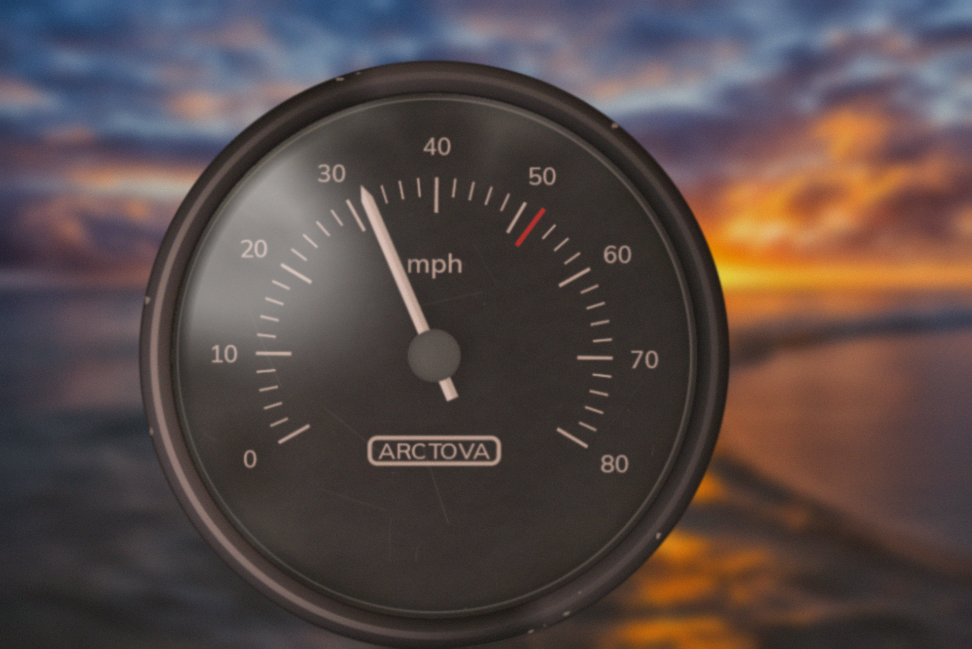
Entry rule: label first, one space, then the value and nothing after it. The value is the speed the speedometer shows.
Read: 32 mph
